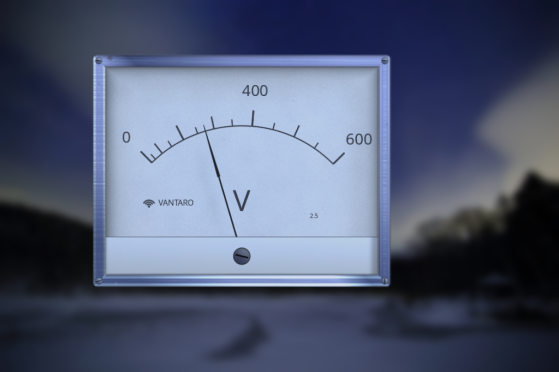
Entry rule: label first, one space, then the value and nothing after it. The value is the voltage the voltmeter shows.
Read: 275 V
